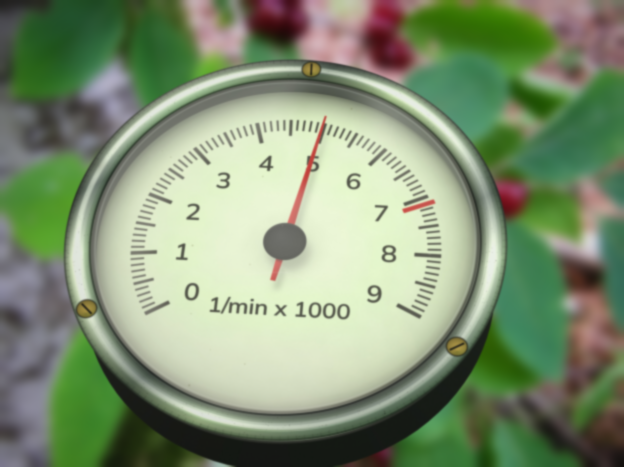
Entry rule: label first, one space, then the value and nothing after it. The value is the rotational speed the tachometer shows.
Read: 5000 rpm
